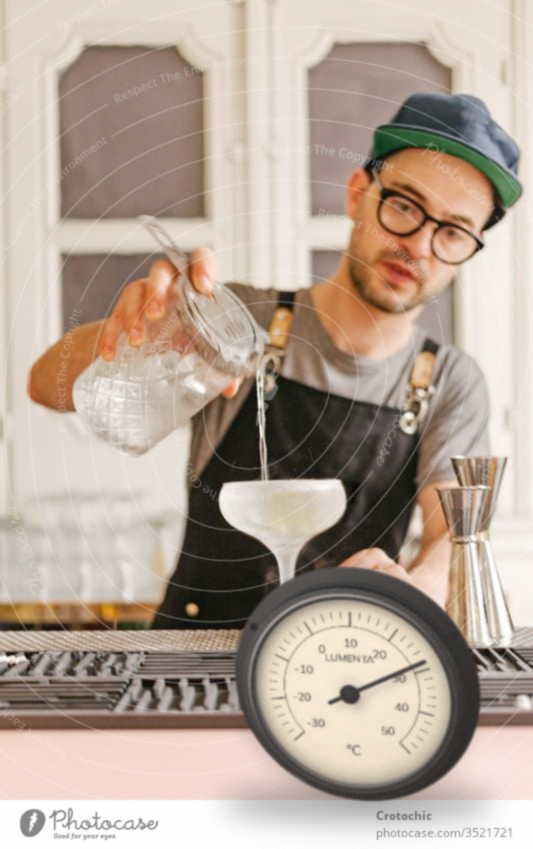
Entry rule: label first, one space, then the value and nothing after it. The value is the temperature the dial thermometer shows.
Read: 28 °C
